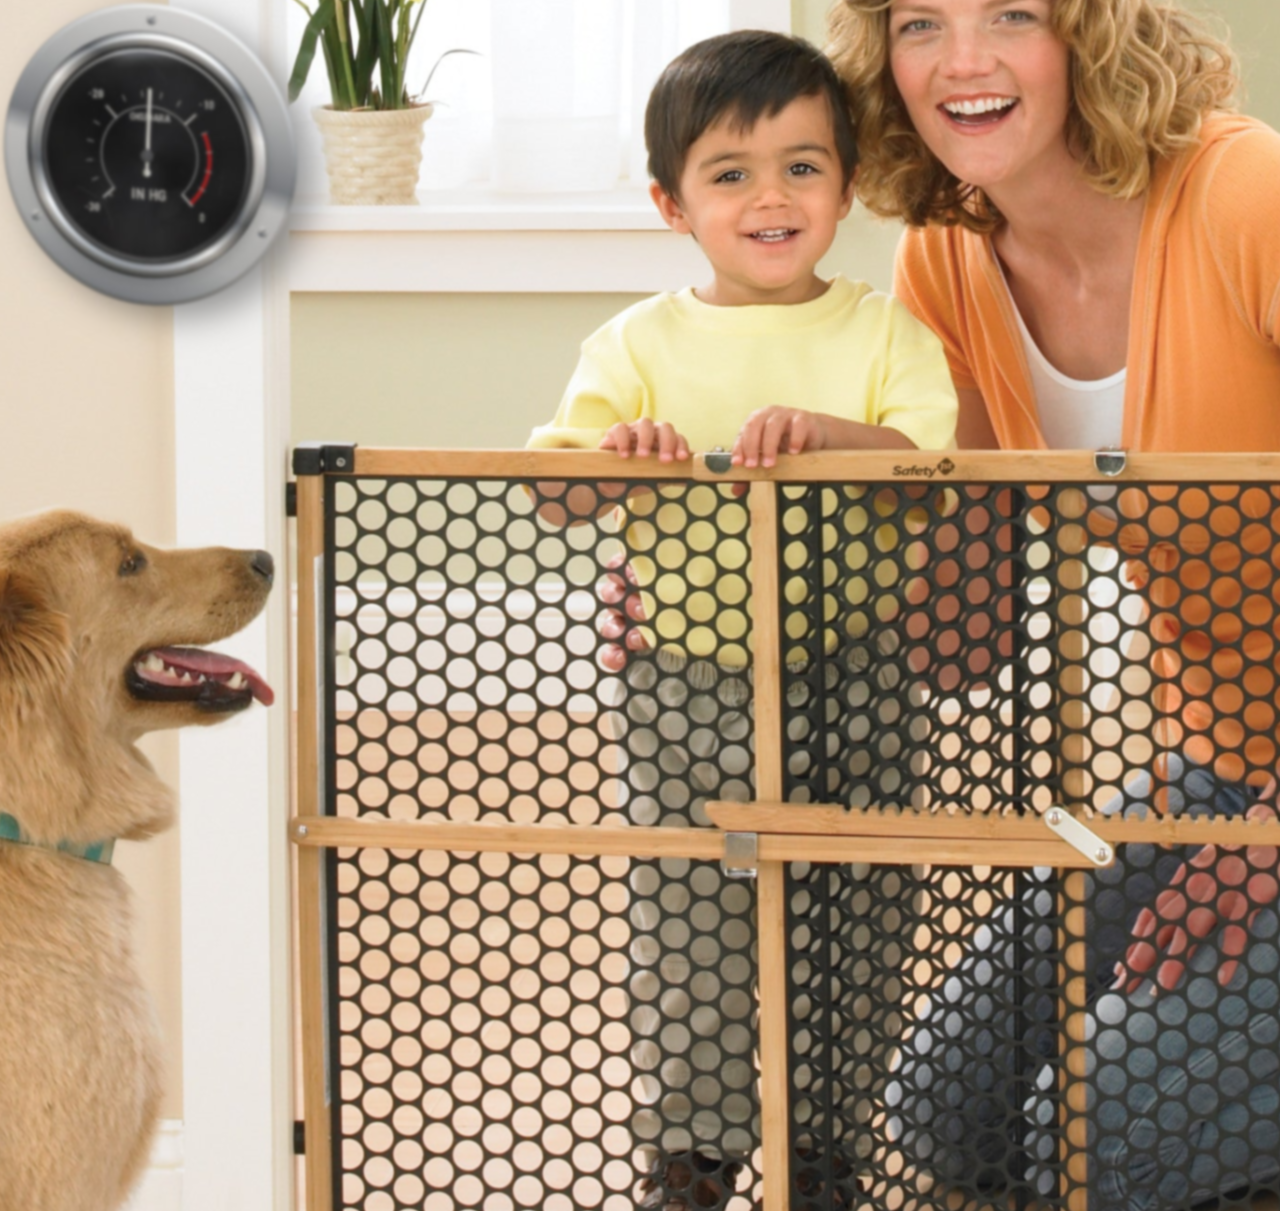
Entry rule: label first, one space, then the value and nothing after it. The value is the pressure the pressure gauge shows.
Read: -15 inHg
